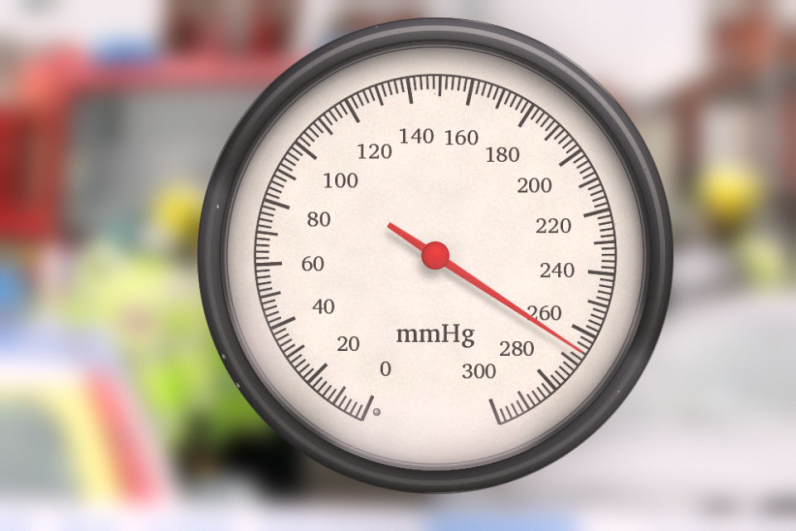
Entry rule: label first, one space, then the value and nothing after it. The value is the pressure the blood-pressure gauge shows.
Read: 266 mmHg
